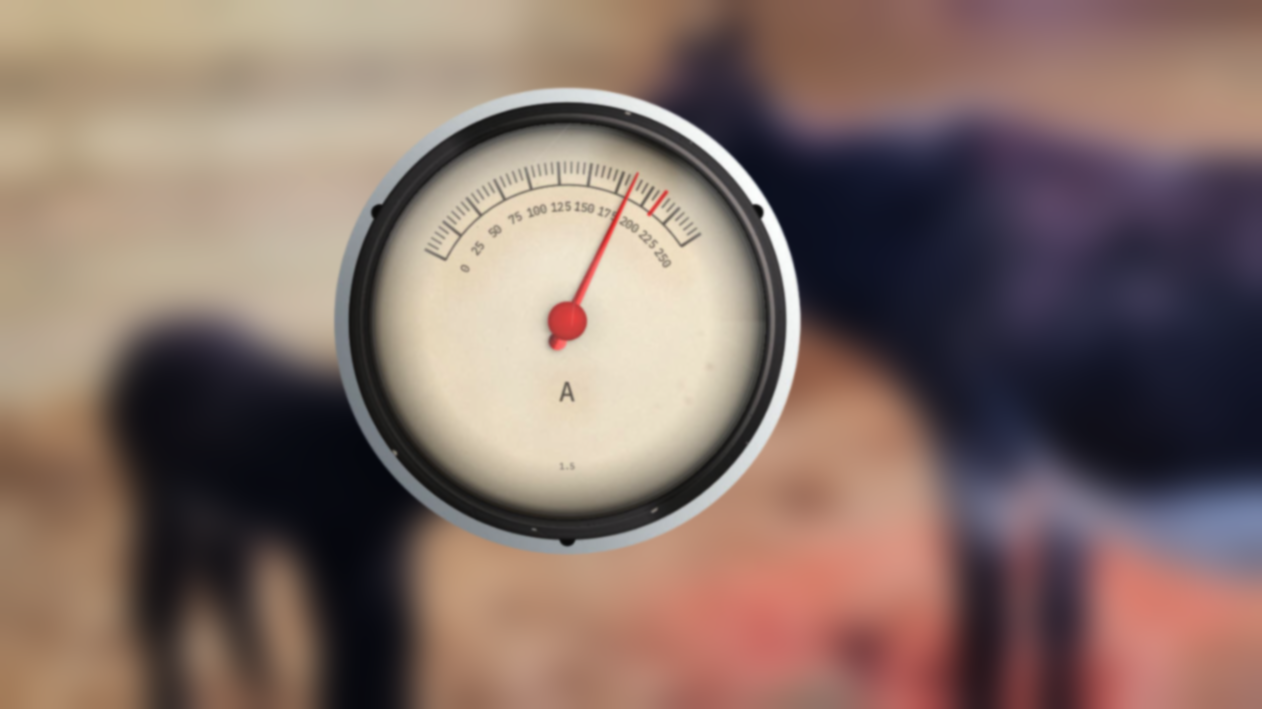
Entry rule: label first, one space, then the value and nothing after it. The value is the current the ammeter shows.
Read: 185 A
